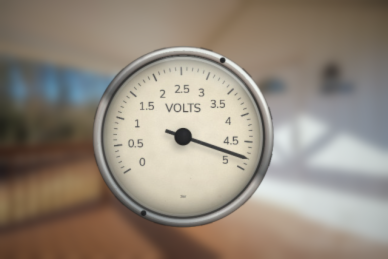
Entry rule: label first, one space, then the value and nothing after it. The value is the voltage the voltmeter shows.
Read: 4.8 V
